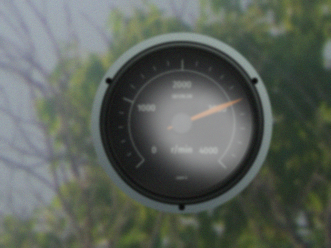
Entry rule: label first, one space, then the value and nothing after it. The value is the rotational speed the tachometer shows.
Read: 3000 rpm
